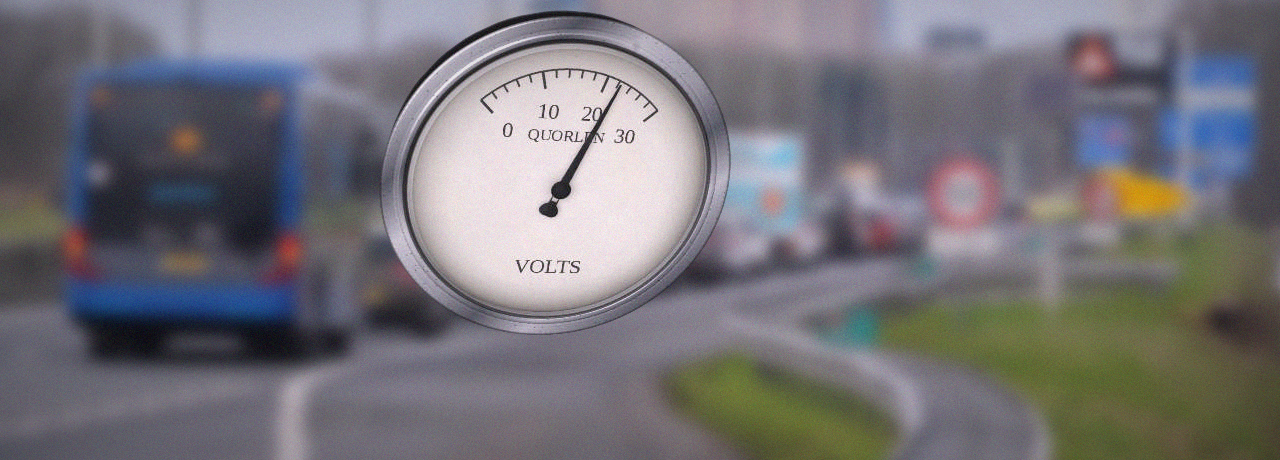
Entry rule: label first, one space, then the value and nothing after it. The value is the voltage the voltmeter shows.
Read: 22 V
